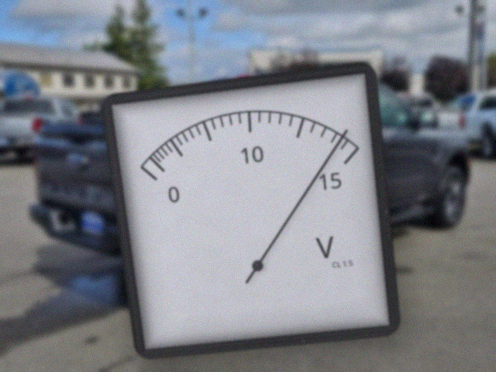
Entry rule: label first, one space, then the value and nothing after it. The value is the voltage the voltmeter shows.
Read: 14.25 V
